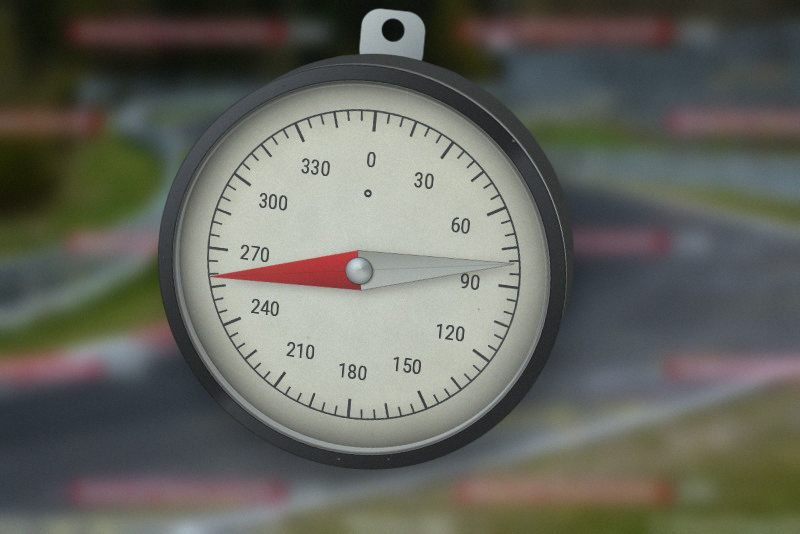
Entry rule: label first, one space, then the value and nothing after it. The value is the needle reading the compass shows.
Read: 260 °
